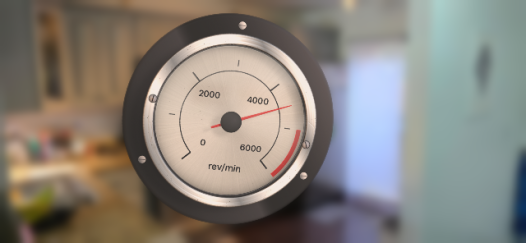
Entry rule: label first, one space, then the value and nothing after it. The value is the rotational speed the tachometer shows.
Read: 4500 rpm
